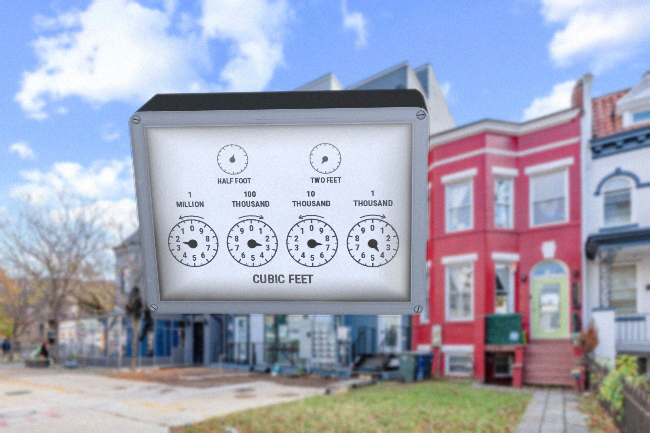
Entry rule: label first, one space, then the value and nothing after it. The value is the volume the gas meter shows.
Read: 227400 ft³
